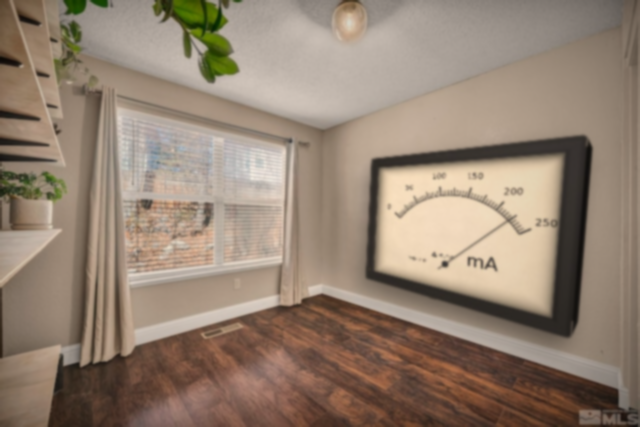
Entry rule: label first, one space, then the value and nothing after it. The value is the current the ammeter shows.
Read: 225 mA
